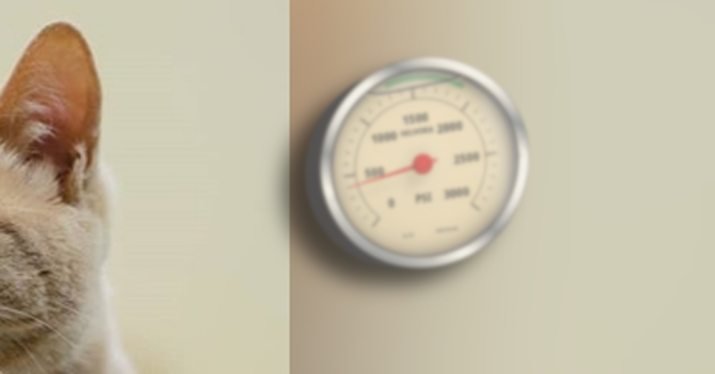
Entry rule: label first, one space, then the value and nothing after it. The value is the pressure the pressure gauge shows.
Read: 400 psi
